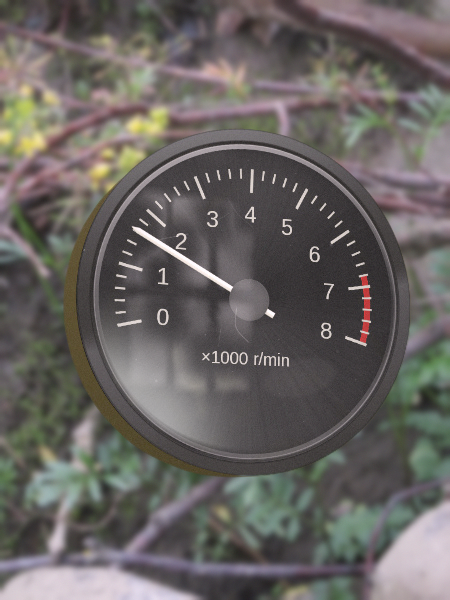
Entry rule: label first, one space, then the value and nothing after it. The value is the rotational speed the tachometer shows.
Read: 1600 rpm
